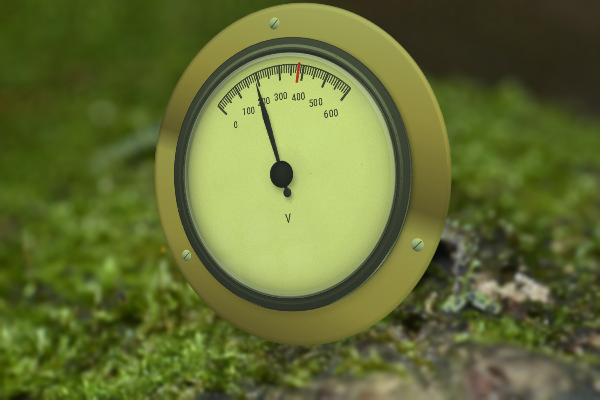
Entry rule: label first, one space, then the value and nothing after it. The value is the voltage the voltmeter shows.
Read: 200 V
